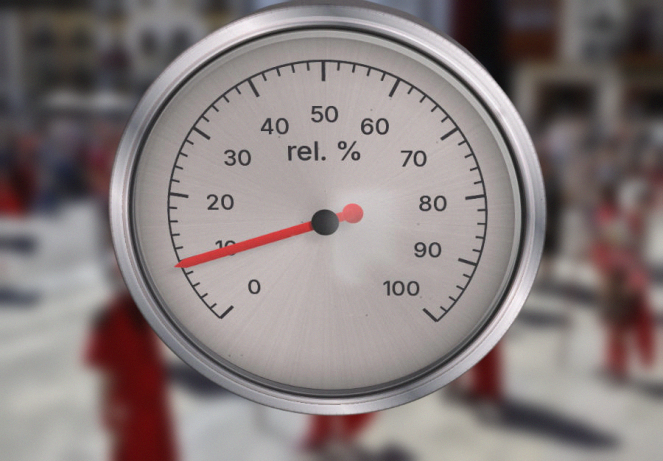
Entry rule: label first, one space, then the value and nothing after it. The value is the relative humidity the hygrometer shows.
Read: 10 %
